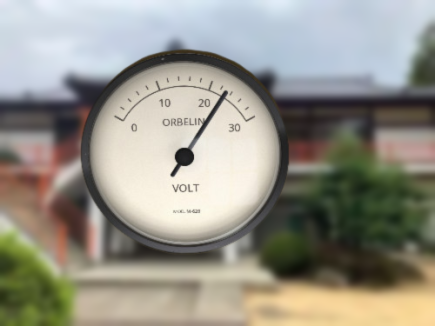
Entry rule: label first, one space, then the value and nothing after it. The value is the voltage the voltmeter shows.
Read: 23 V
